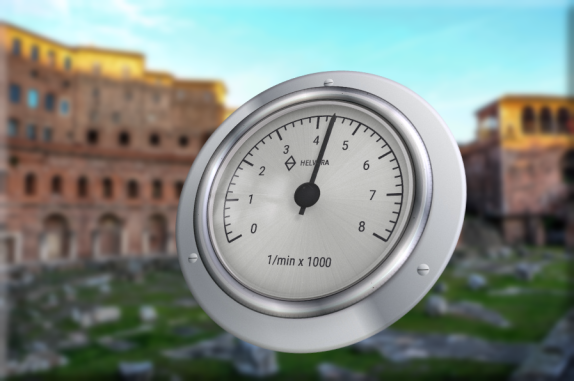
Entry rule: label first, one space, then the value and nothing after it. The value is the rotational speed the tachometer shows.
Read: 4400 rpm
